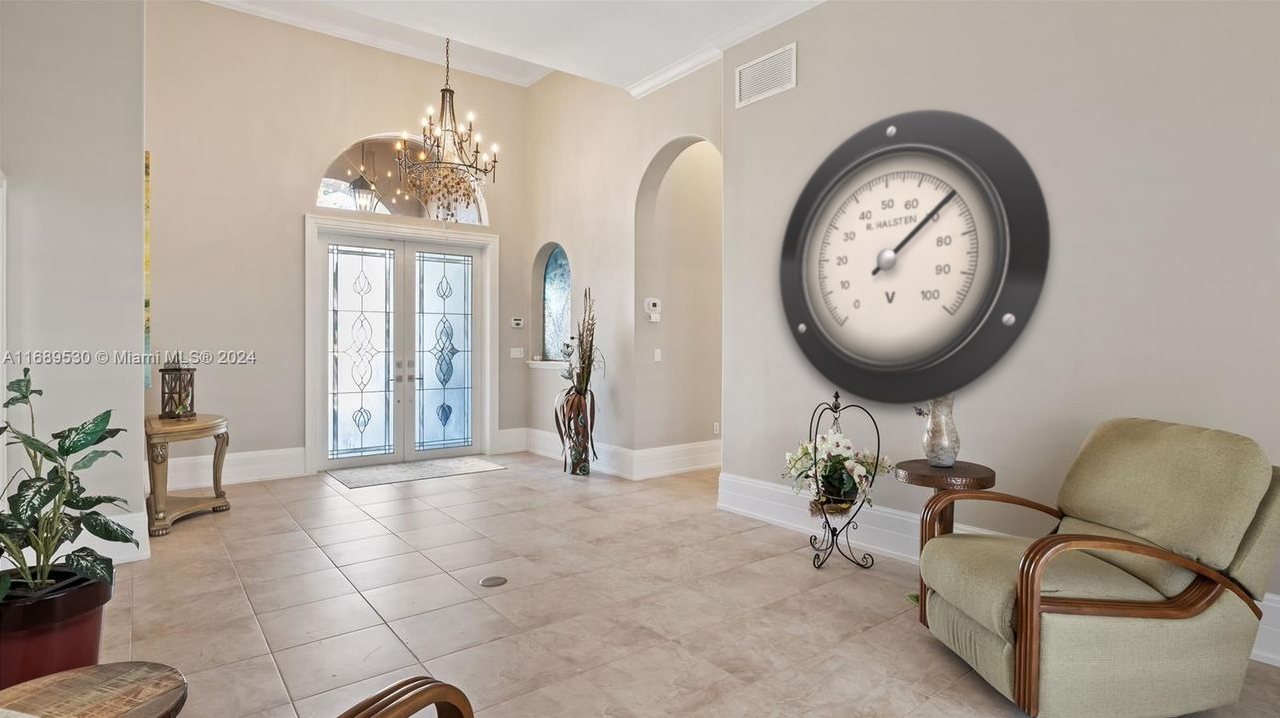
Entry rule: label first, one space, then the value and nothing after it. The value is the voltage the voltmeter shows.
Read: 70 V
